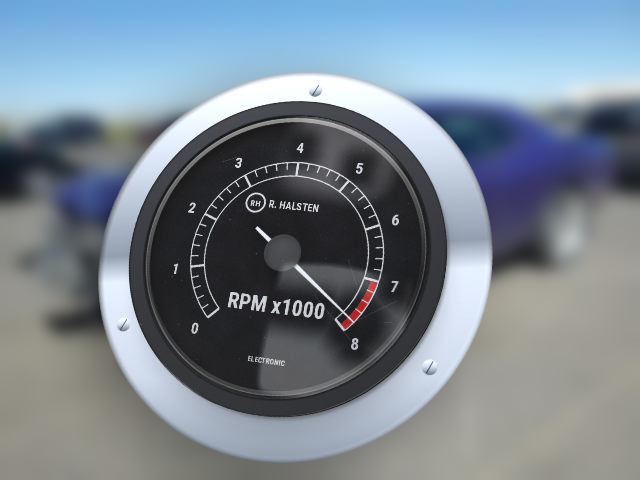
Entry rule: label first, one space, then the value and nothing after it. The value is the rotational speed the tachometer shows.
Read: 7800 rpm
